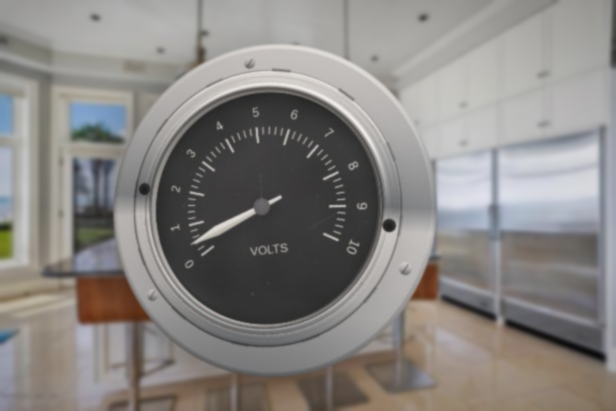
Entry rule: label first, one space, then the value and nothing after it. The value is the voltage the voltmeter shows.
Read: 0.4 V
